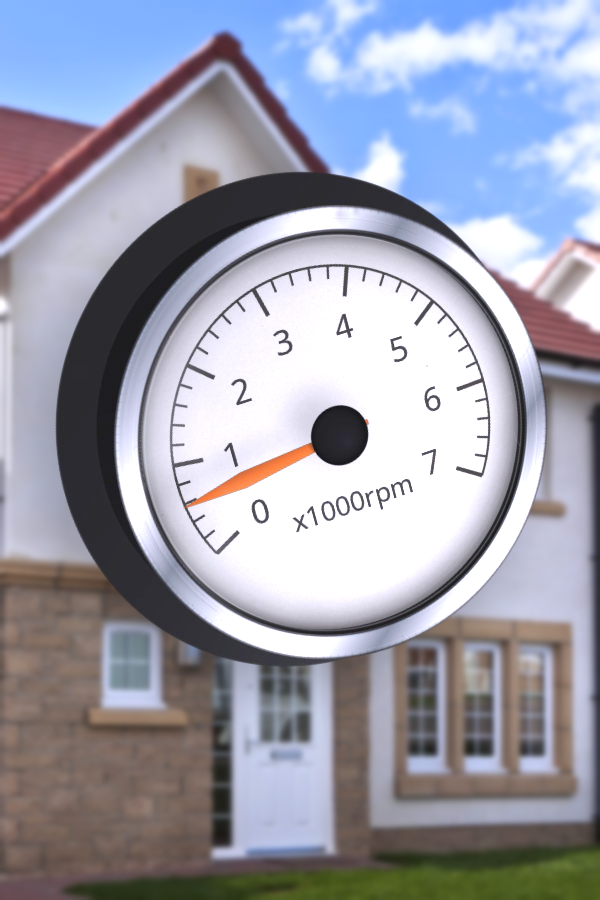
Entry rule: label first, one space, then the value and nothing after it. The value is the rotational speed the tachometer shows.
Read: 600 rpm
